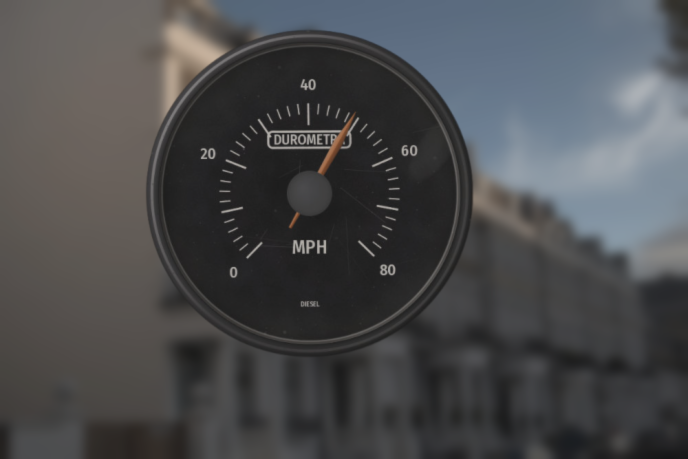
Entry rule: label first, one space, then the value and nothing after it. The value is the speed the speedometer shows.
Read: 49 mph
